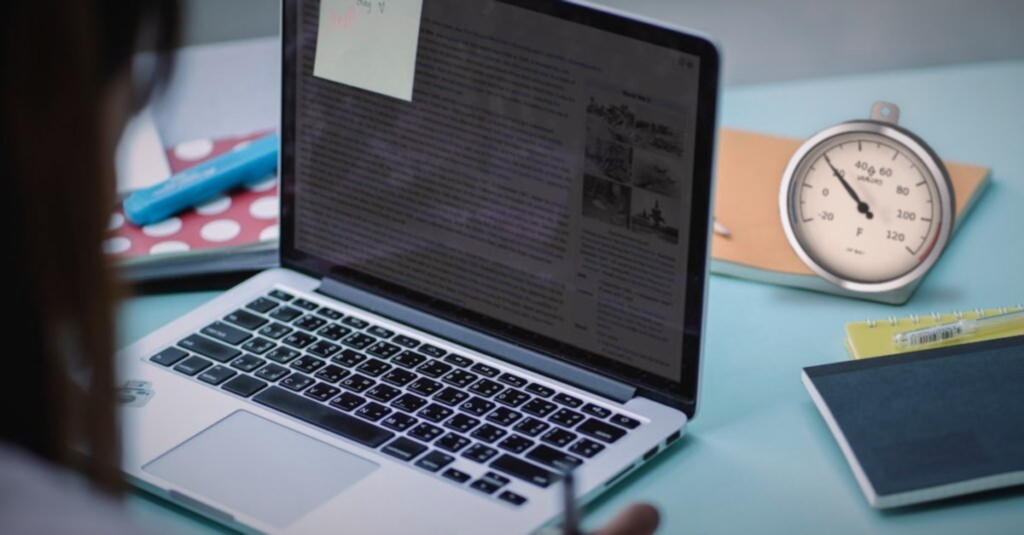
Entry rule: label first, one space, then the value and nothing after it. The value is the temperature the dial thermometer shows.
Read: 20 °F
